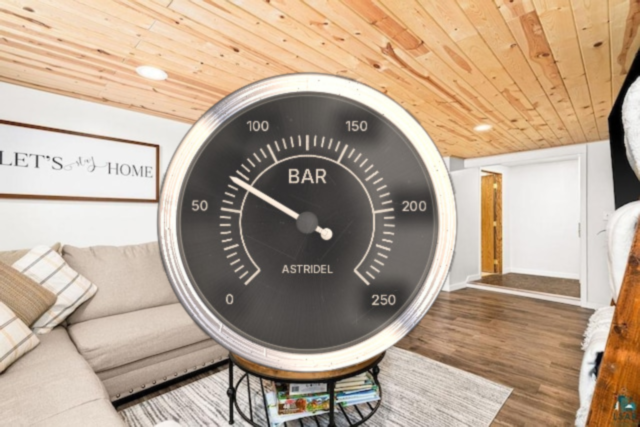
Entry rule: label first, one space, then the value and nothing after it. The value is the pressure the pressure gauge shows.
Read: 70 bar
